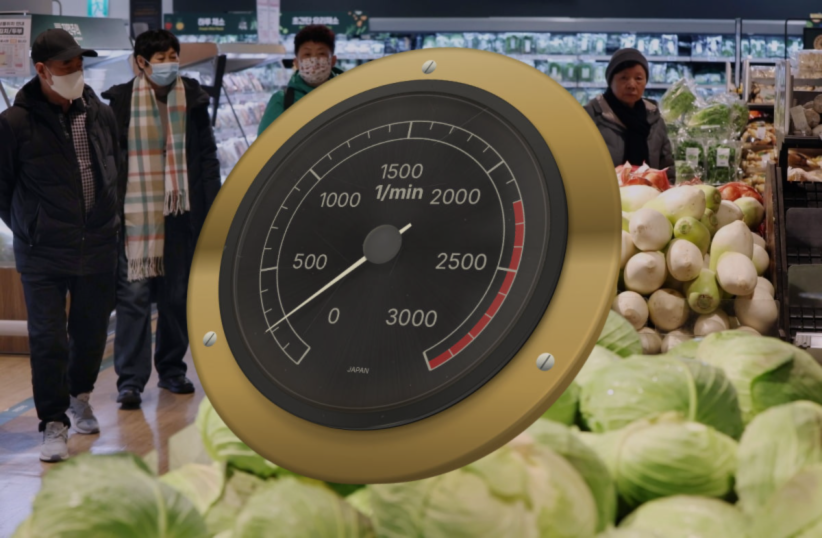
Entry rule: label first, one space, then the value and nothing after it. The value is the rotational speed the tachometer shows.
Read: 200 rpm
